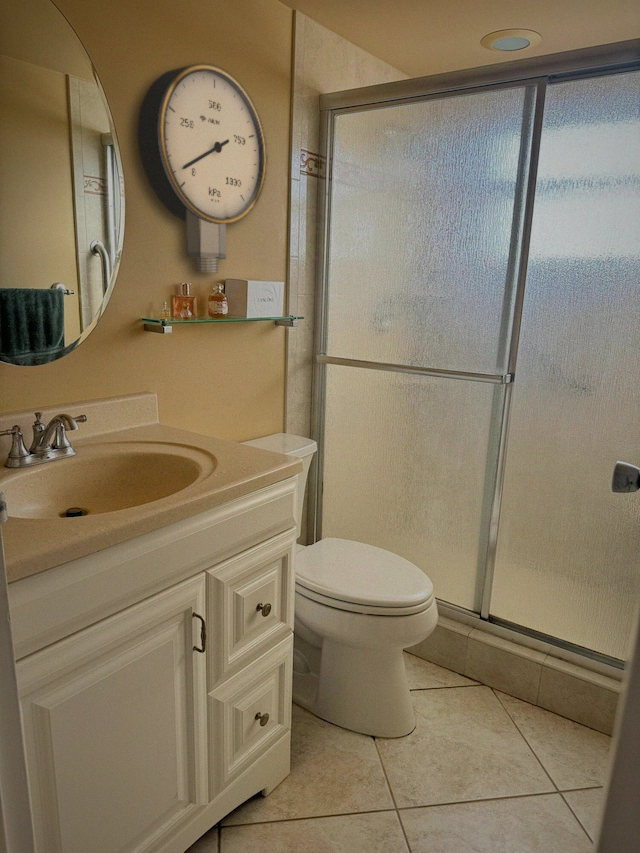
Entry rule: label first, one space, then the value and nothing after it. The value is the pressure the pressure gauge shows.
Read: 50 kPa
